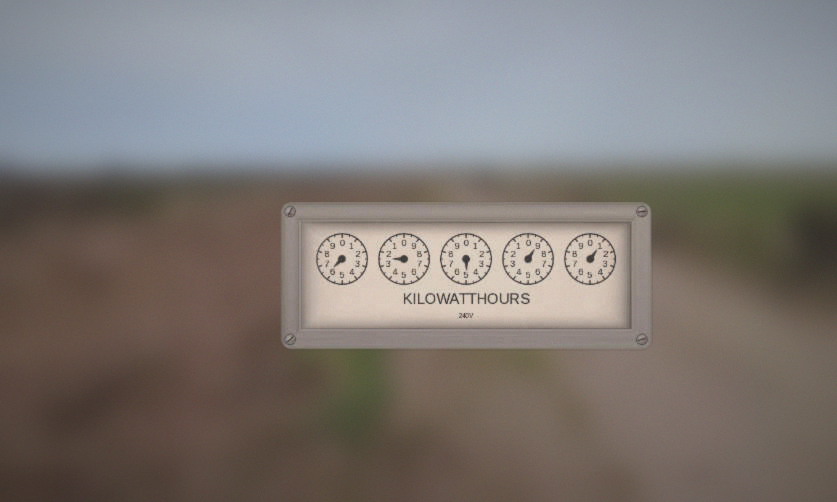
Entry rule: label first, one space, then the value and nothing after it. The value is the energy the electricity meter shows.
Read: 62491 kWh
